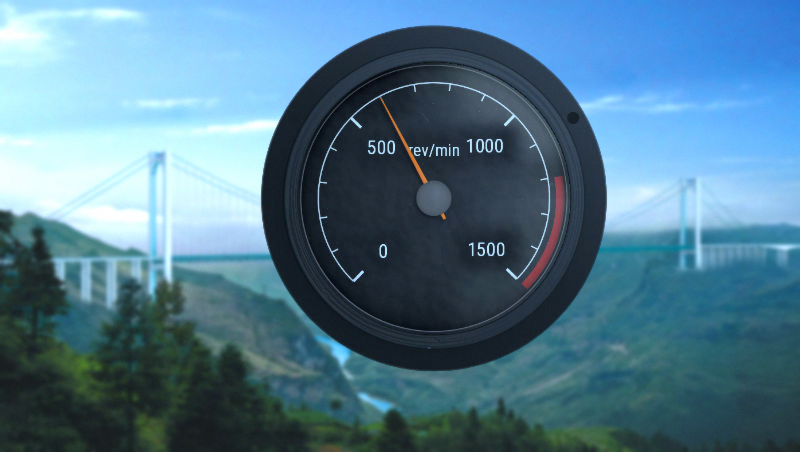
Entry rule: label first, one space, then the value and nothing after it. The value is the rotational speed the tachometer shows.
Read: 600 rpm
